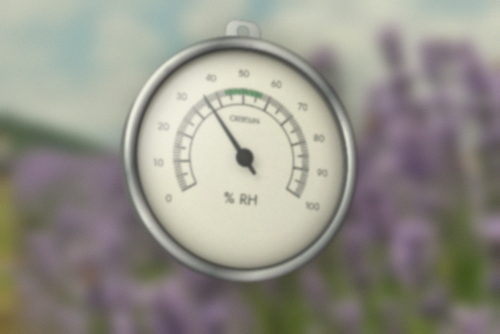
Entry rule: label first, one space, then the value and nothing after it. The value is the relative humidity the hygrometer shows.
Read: 35 %
